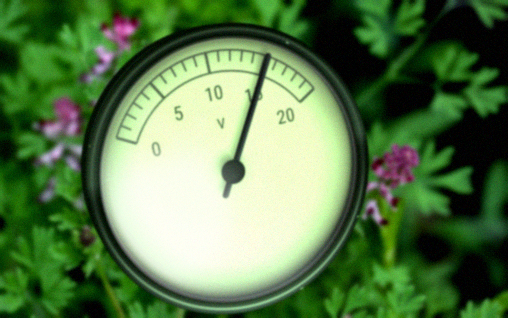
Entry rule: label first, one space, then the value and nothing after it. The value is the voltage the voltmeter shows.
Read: 15 V
